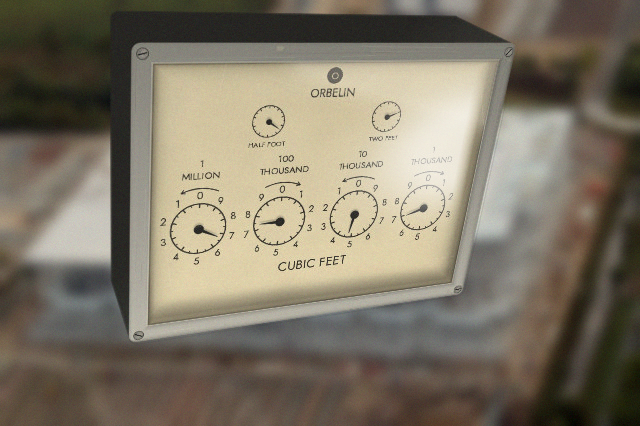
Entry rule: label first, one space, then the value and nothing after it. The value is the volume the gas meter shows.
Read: 674700 ft³
